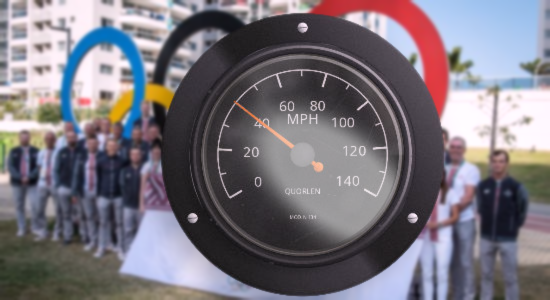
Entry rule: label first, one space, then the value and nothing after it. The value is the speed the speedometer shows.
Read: 40 mph
